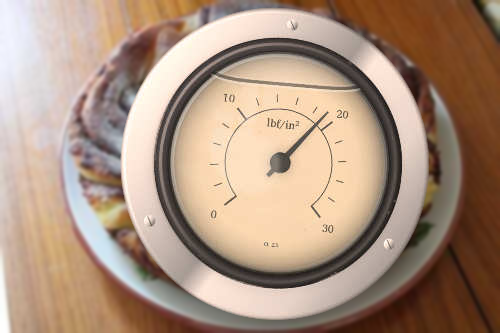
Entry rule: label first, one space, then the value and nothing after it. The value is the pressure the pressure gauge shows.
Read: 19 psi
